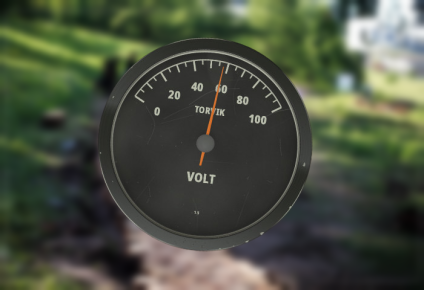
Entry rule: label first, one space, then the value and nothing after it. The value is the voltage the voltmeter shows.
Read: 57.5 V
